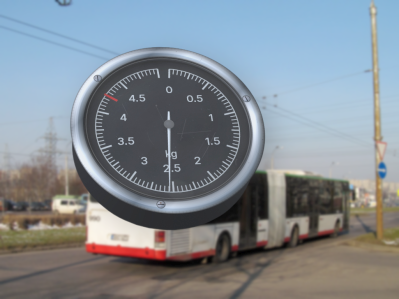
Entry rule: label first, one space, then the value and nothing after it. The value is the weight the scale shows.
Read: 2.55 kg
